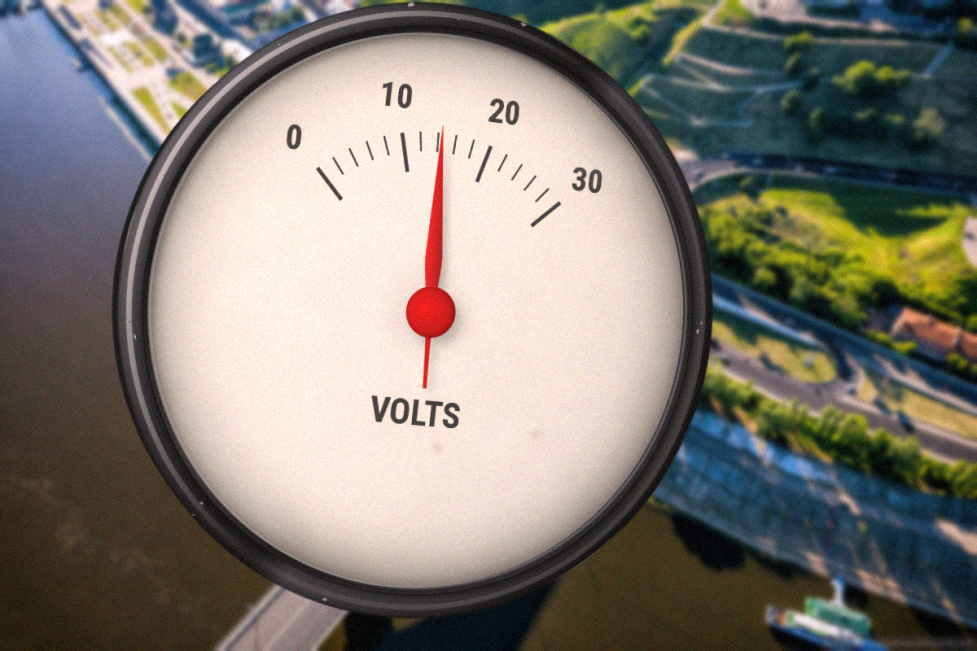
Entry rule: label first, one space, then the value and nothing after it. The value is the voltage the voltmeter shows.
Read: 14 V
